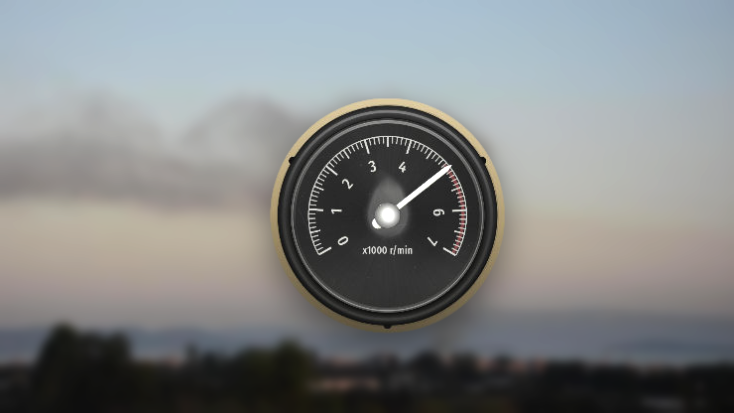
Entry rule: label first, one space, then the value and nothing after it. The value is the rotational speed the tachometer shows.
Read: 5000 rpm
